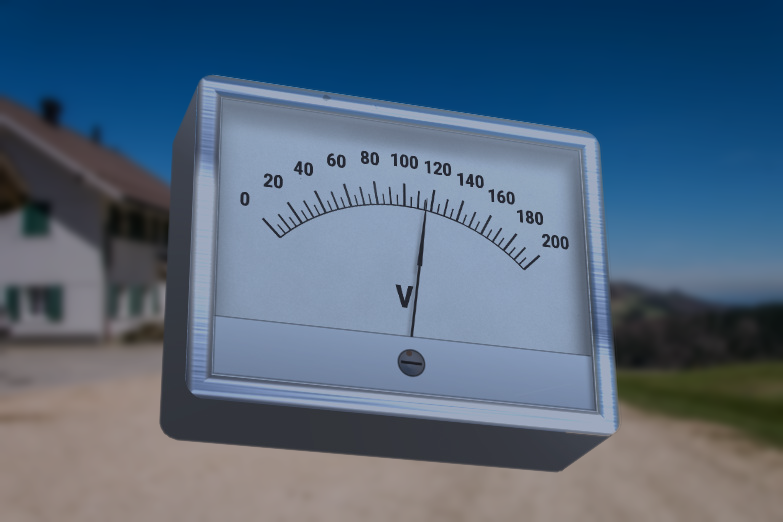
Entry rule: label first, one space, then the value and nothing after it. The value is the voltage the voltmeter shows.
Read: 115 V
